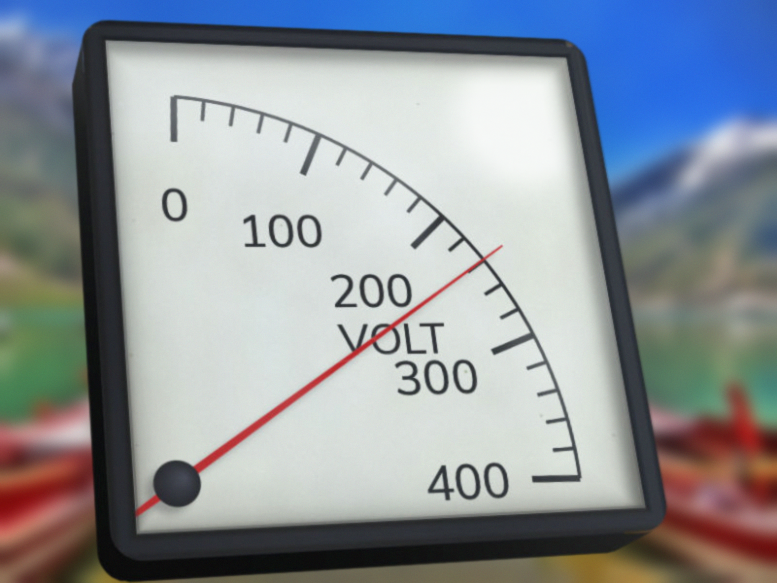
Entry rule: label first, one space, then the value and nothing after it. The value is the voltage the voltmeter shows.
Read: 240 V
